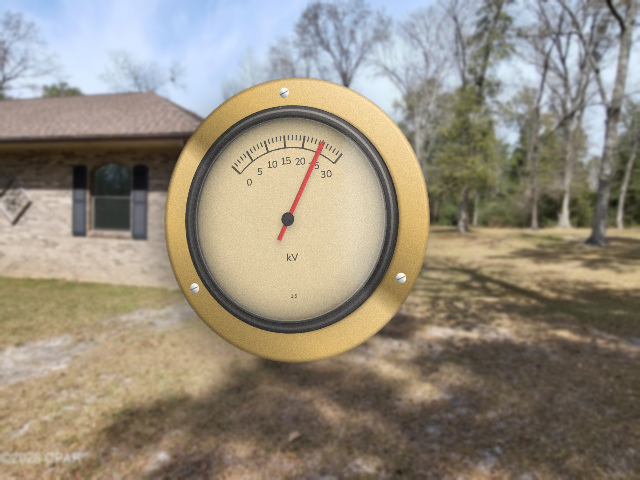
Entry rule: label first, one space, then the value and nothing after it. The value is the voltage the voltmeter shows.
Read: 25 kV
